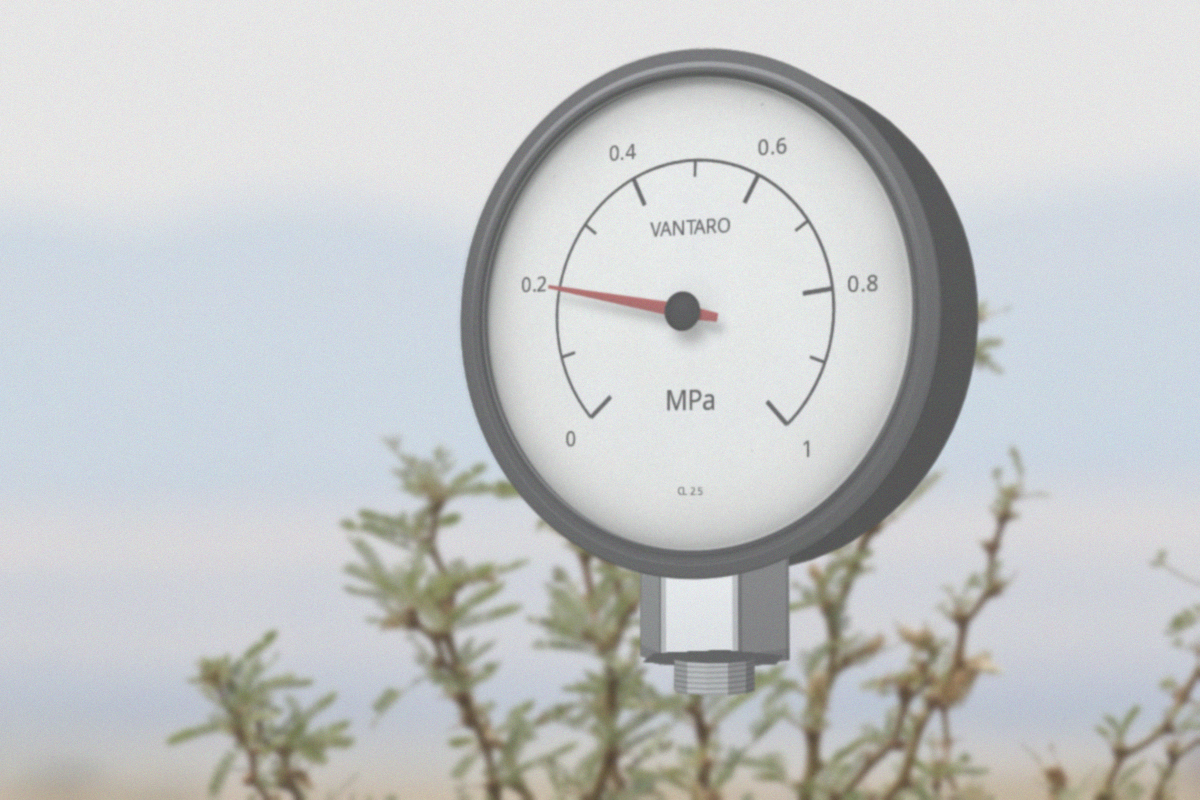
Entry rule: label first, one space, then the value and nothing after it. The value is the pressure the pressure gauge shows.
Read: 0.2 MPa
